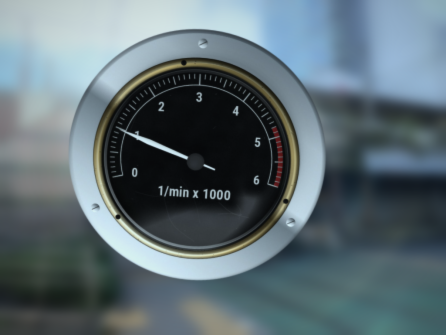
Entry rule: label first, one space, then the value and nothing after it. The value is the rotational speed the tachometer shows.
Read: 1000 rpm
